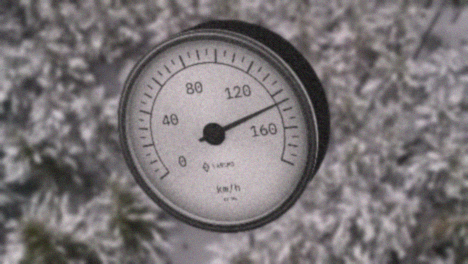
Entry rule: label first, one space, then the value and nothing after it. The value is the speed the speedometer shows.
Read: 145 km/h
